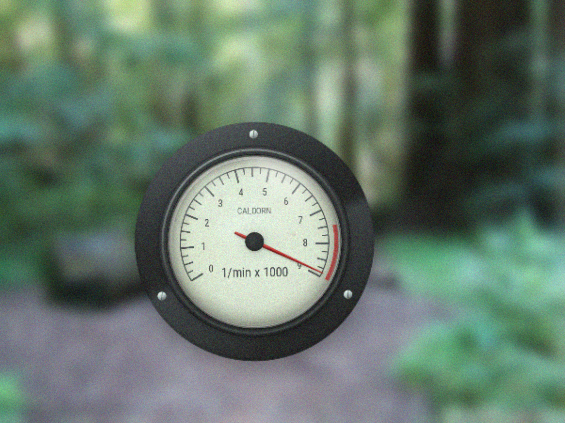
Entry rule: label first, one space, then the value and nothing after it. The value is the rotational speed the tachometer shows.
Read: 8875 rpm
